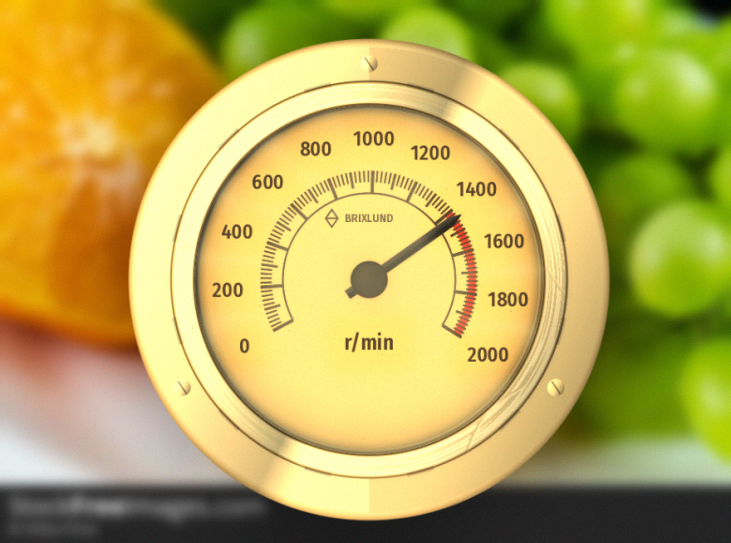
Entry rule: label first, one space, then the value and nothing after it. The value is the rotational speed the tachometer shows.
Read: 1440 rpm
